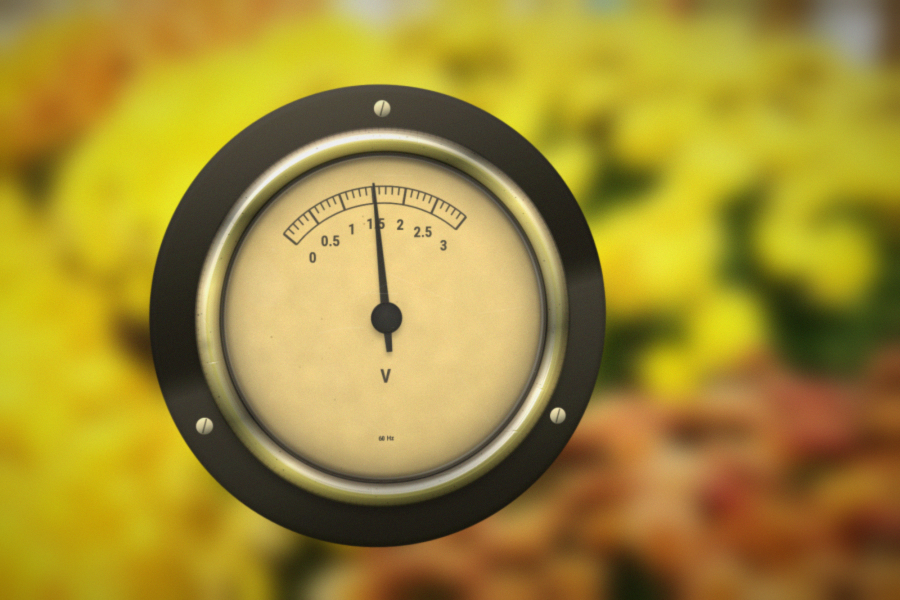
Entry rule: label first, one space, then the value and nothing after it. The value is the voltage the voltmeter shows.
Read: 1.5 V
